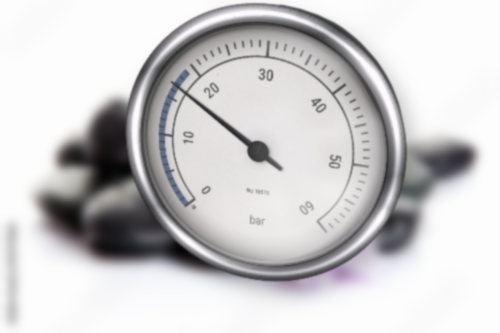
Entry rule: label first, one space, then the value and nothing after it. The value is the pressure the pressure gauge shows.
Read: 17 bar
